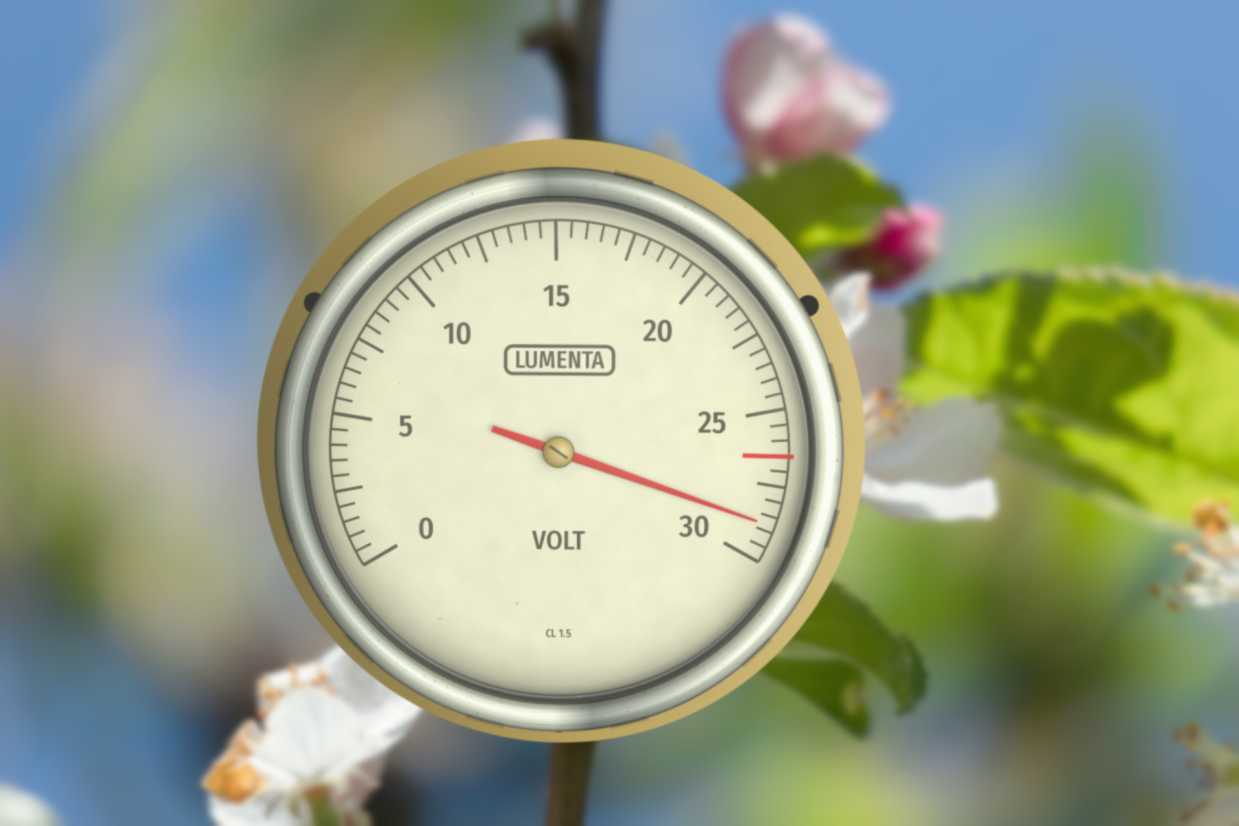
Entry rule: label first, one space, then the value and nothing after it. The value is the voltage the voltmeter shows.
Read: 28.75 V
